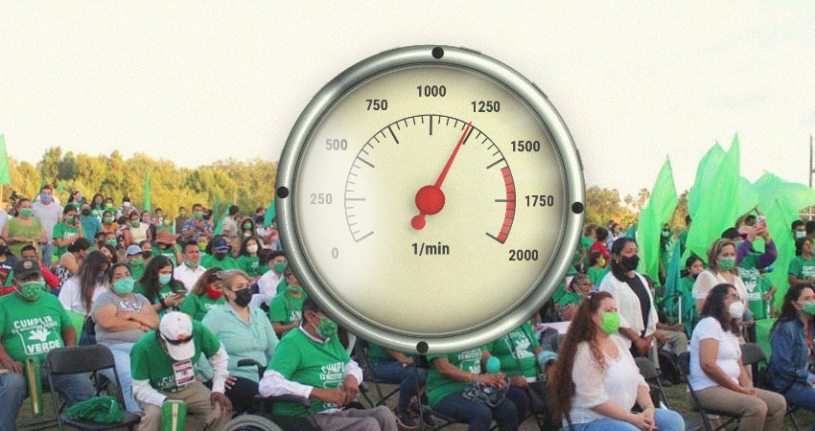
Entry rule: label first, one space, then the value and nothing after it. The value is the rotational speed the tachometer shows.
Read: 1225 rpm
